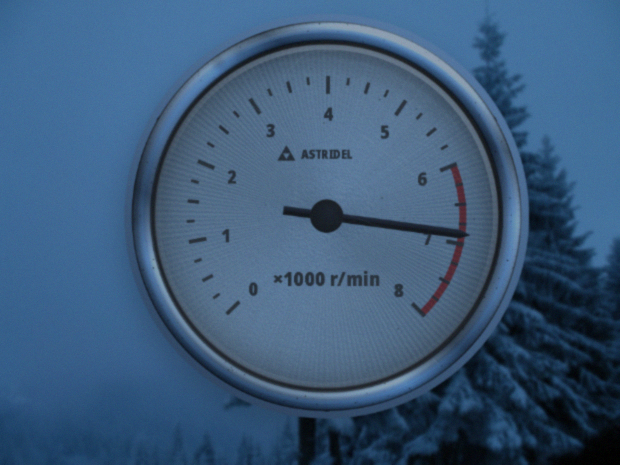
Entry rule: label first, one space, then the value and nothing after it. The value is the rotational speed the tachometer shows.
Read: 6875 rpm
